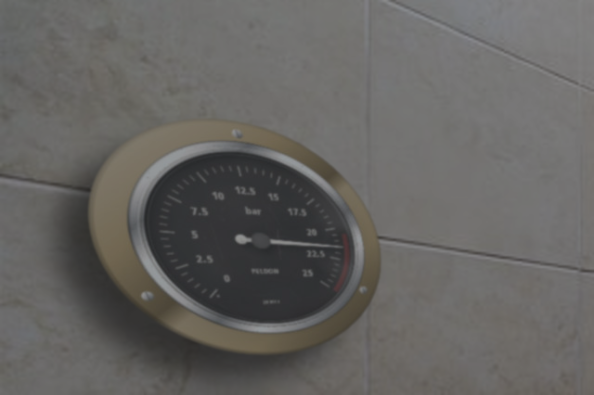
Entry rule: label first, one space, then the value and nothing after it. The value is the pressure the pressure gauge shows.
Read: 21.5 bar
